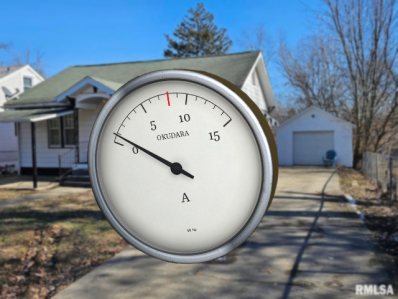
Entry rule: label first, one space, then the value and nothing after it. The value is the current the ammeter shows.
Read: 1 A
